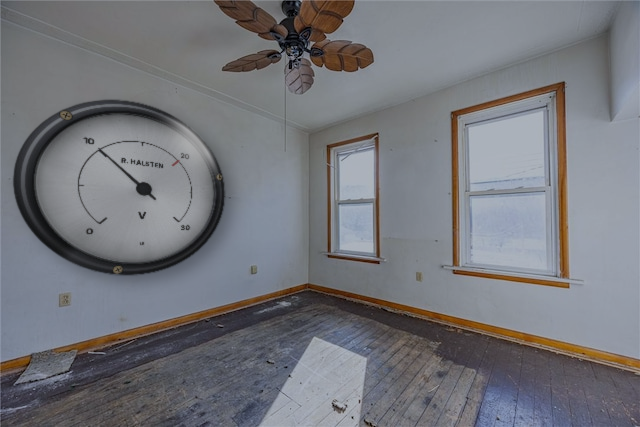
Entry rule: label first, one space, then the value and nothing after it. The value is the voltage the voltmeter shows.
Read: 10 V
